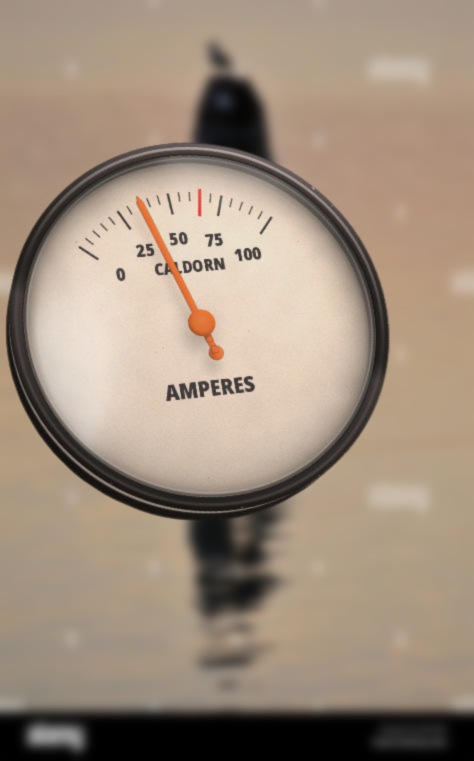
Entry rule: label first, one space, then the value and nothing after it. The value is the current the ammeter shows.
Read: 35 A
